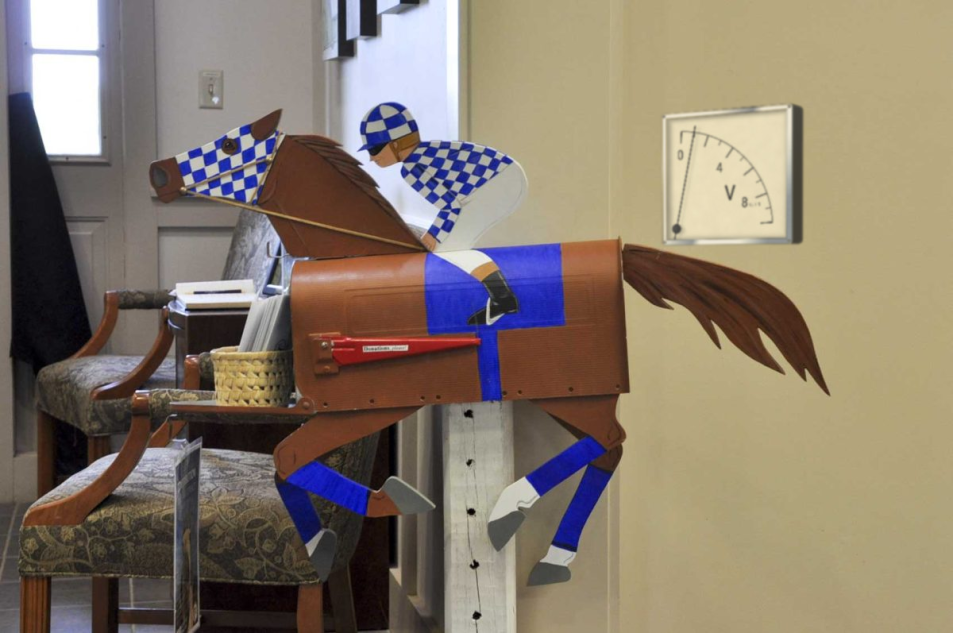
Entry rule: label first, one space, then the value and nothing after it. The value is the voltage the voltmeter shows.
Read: 1 V
